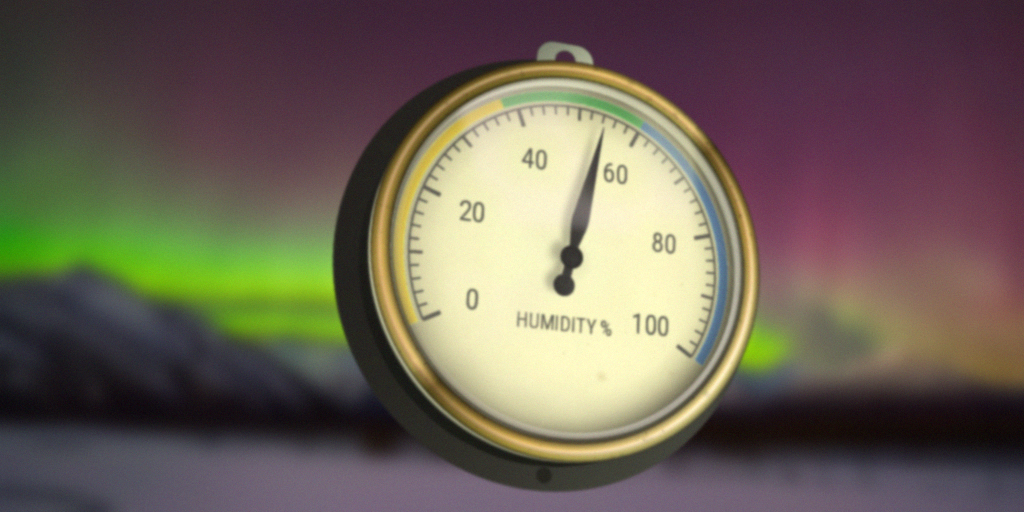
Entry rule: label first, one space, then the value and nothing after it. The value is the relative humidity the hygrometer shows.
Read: 54 %
